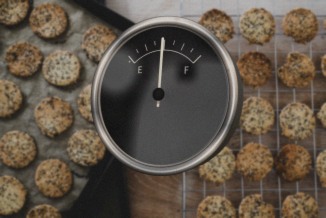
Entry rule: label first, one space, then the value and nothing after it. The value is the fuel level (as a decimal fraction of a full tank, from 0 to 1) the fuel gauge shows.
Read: 0.5
